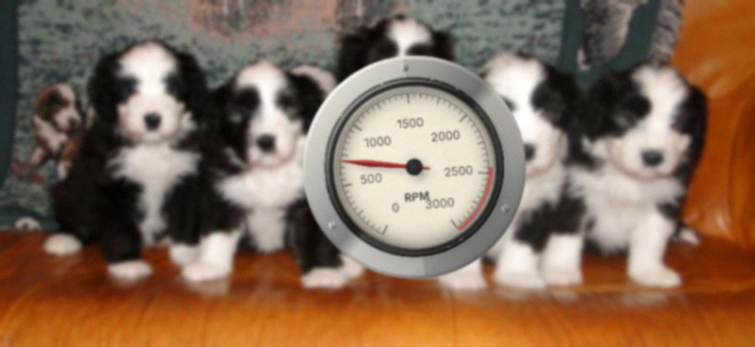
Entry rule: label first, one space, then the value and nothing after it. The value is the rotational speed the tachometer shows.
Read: 700 rpm
